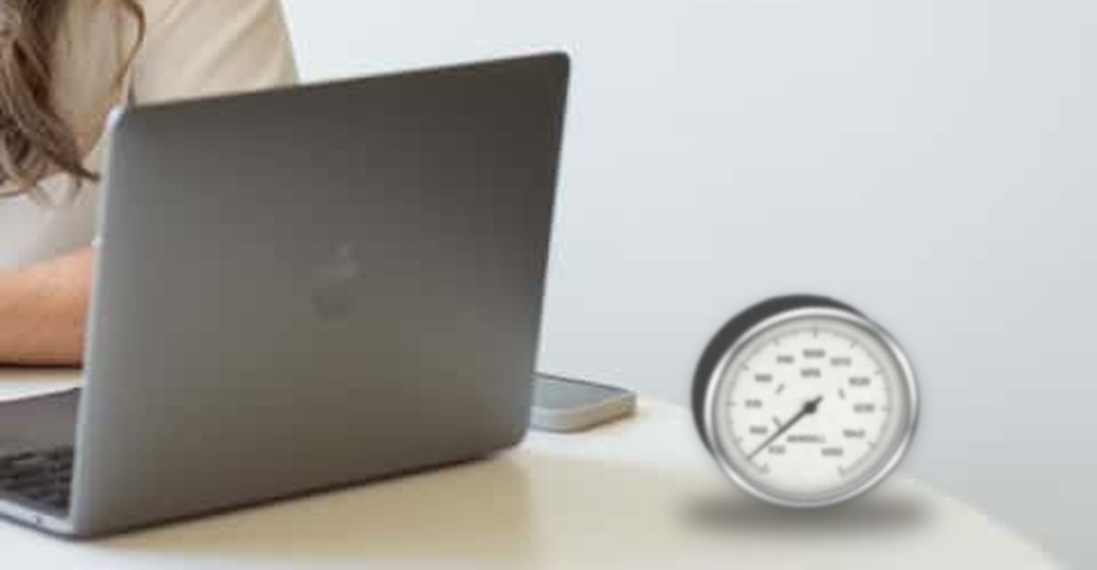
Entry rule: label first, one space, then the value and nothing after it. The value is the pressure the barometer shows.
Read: 955 hPa
